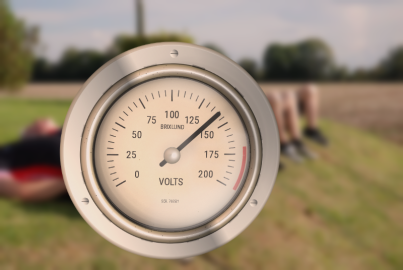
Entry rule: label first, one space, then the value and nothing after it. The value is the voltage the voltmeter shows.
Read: 140 V
